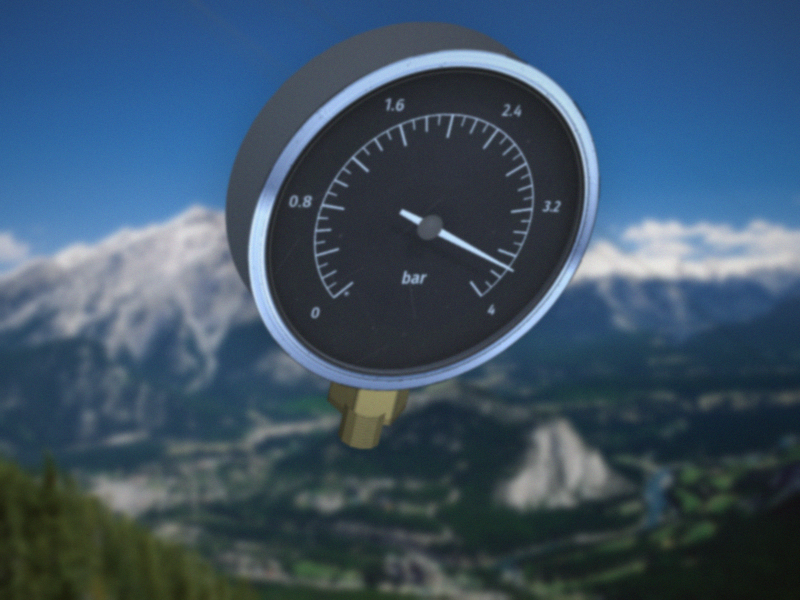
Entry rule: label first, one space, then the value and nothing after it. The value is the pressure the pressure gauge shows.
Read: 3.7 bar
